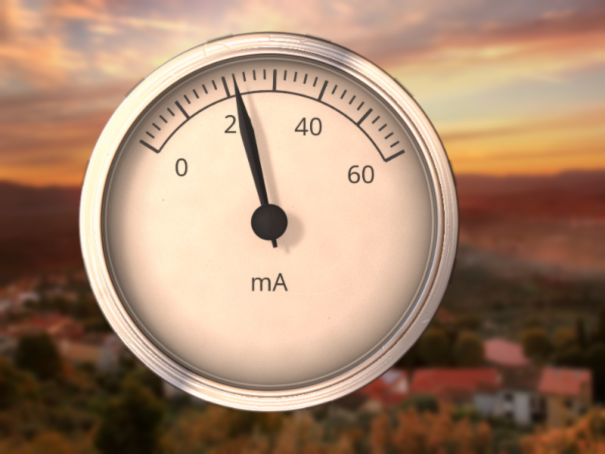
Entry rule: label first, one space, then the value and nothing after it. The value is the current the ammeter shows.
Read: 22 mA
